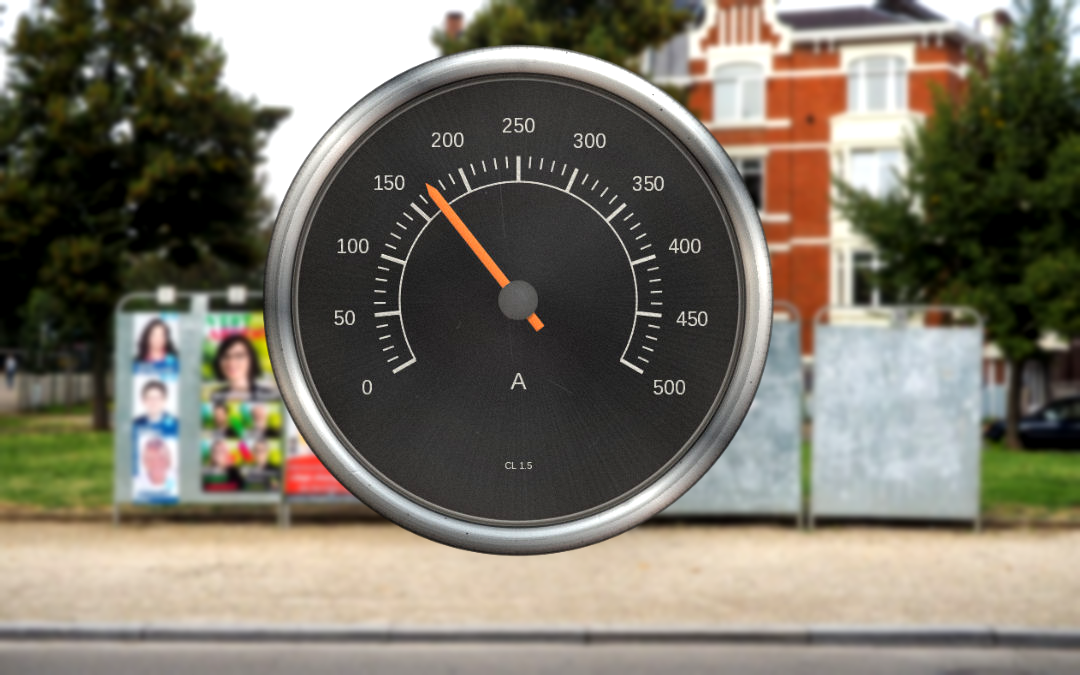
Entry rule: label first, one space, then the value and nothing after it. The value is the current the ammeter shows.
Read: 170 A
